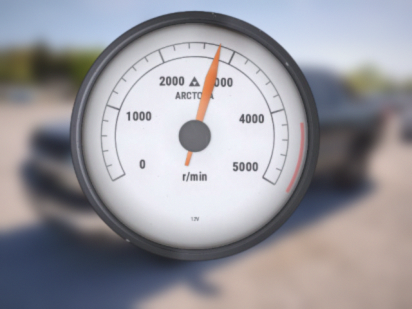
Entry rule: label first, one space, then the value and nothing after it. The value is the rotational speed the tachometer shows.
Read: 2800 rpm
